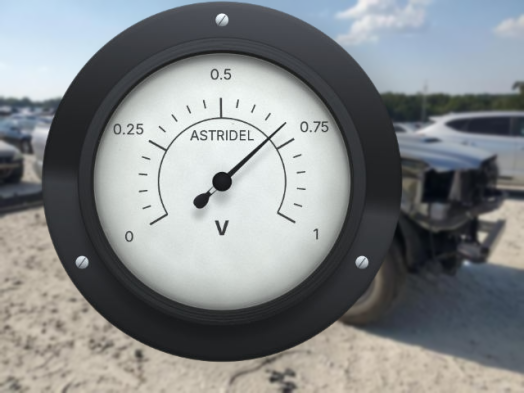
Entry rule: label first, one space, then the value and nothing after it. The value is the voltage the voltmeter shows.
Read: 0.7 V
